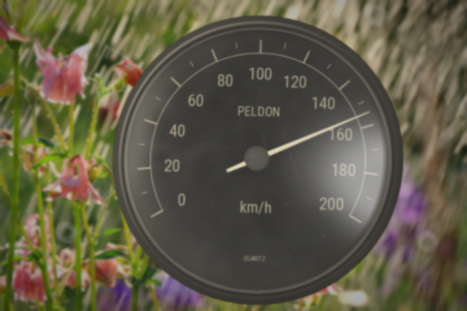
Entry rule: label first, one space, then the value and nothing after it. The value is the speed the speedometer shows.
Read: 155 km/h
